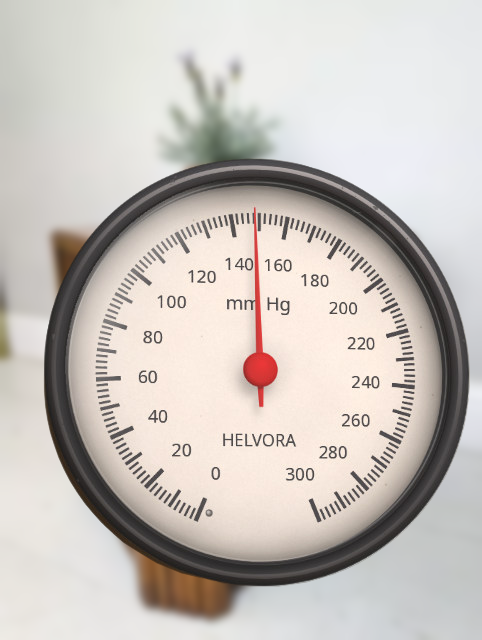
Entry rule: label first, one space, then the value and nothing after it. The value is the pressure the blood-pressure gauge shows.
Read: 148 mmHg
